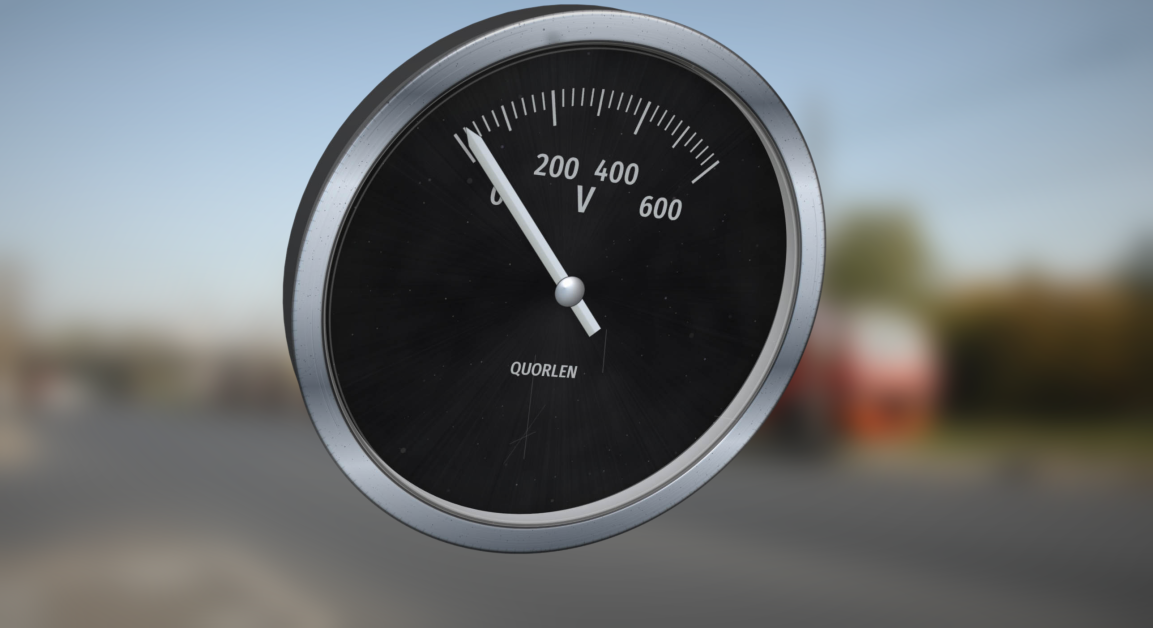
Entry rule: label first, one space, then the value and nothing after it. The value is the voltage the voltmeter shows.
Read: 20 V
